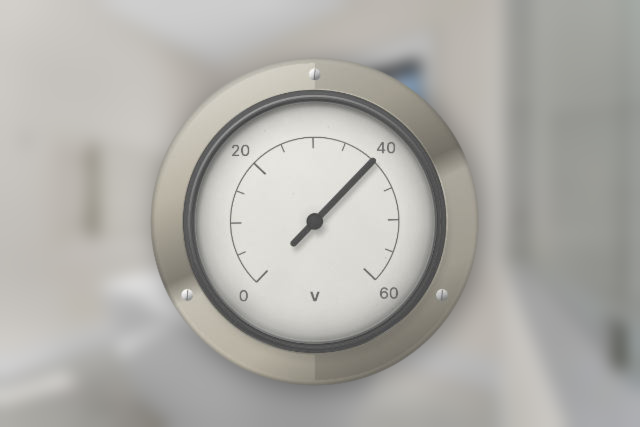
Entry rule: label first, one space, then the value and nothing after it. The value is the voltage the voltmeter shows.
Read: 40 V
